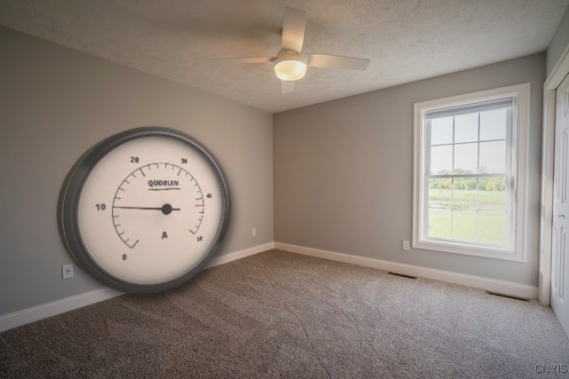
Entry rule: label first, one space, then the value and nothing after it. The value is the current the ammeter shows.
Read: 10 A
